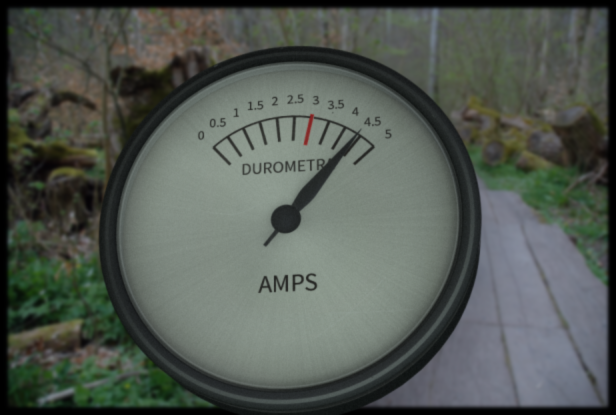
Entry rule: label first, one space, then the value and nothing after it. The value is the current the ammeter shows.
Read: 4.5 A
